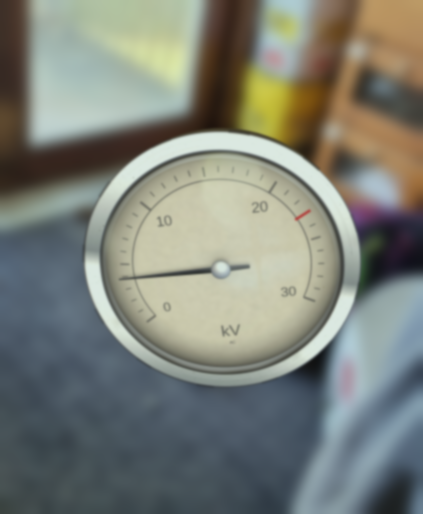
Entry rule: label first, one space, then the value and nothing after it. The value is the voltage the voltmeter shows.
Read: 4 kV
